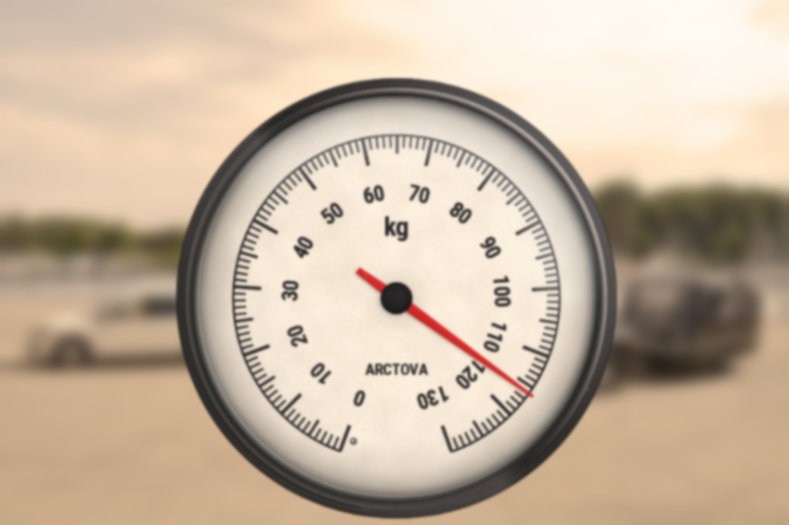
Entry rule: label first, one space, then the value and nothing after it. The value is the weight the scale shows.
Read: 116 kg
